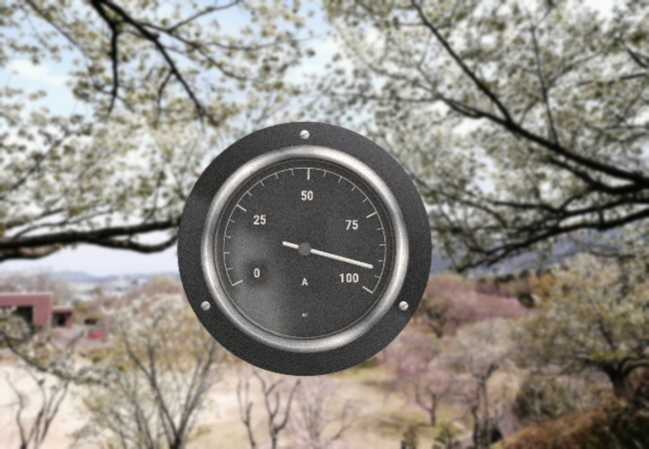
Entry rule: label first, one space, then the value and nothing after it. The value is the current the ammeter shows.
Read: 92.5 A
